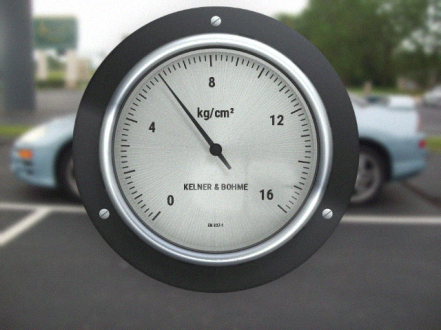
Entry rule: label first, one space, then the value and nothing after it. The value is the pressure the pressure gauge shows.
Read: 6 kg/cm²
